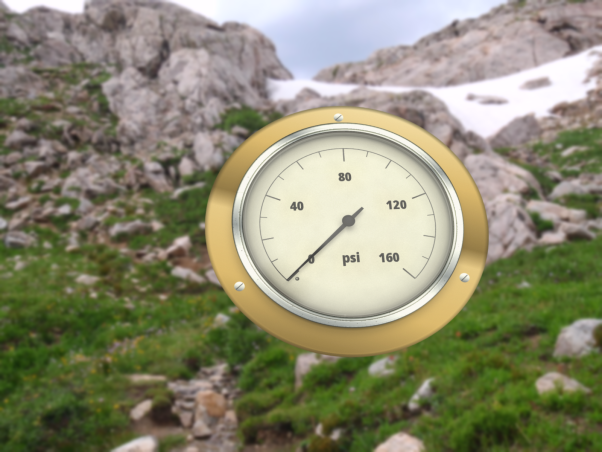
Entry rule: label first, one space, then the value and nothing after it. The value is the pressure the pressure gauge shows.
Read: 0 psi
